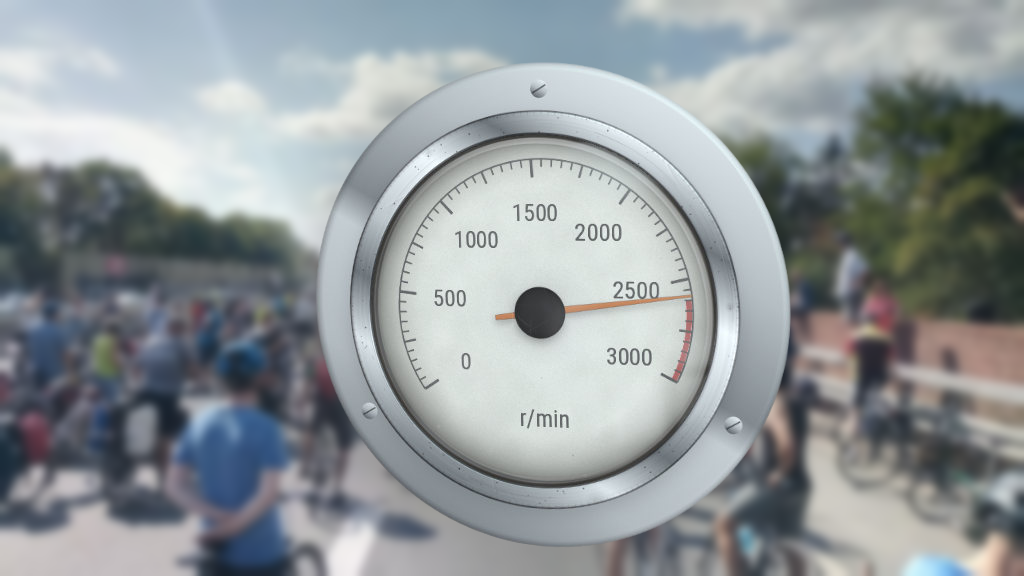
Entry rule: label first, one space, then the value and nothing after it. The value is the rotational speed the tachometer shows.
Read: 2575 rpm
